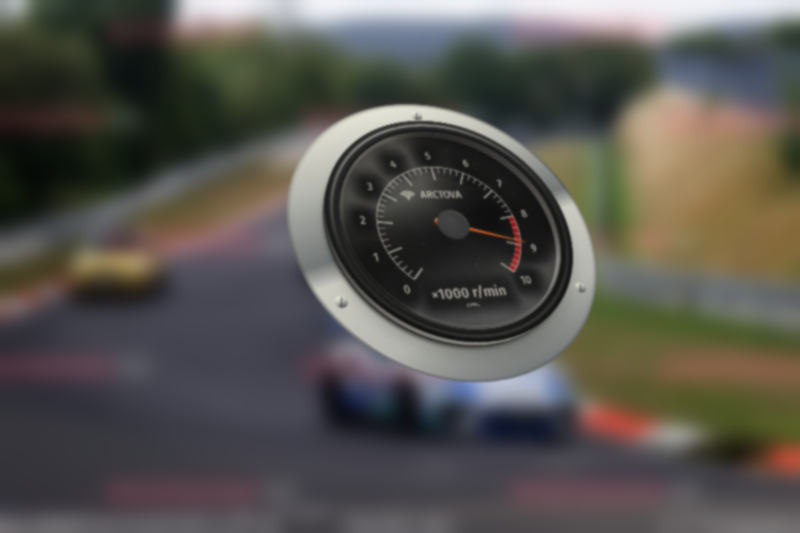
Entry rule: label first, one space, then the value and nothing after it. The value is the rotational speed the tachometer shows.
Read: 9000 rpm
